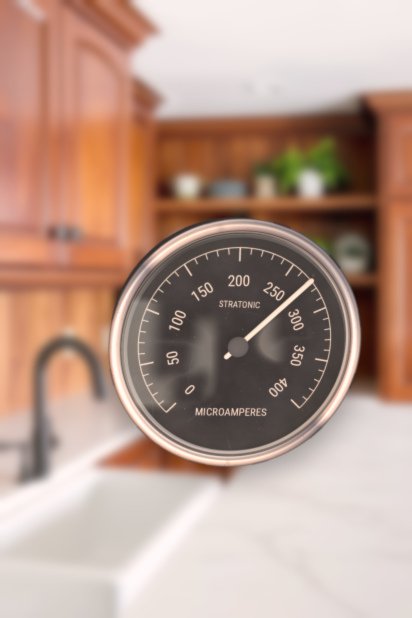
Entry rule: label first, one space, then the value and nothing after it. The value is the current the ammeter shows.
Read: 270 µA
